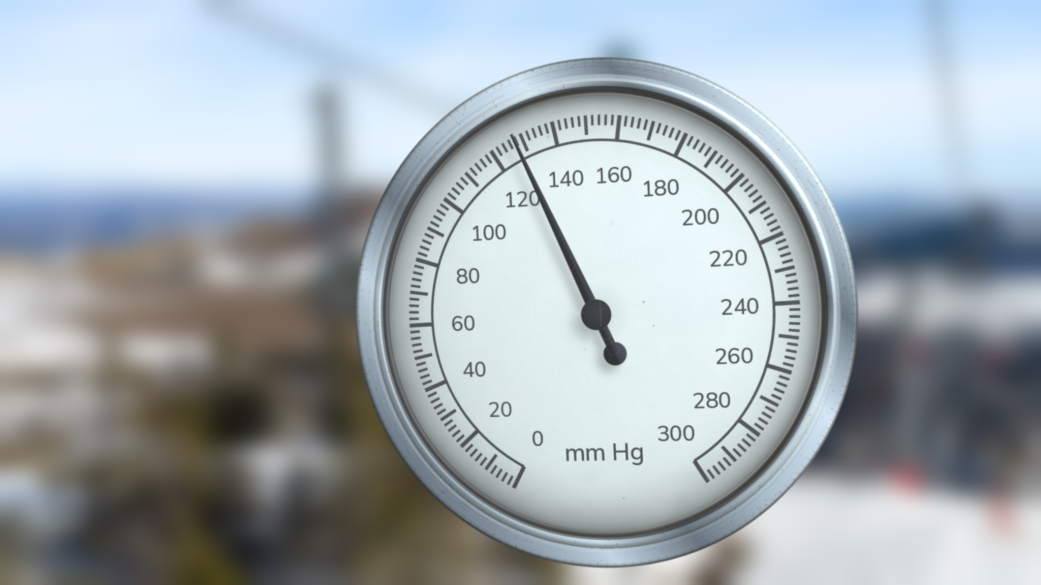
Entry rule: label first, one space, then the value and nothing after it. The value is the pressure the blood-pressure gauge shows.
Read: 128 mmHg
